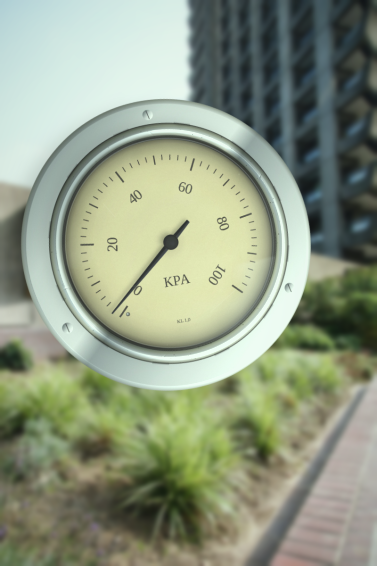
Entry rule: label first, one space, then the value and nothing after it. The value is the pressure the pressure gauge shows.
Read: 2 kPa
